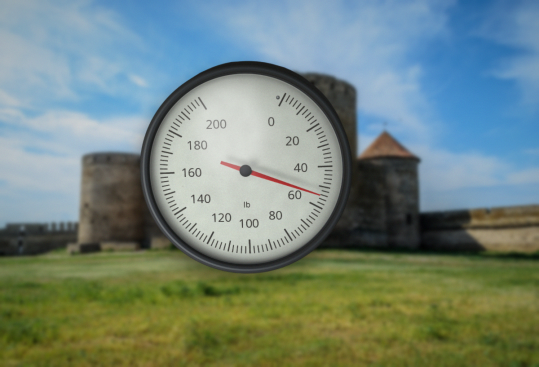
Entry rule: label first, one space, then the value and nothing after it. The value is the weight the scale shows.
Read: 54 lb
